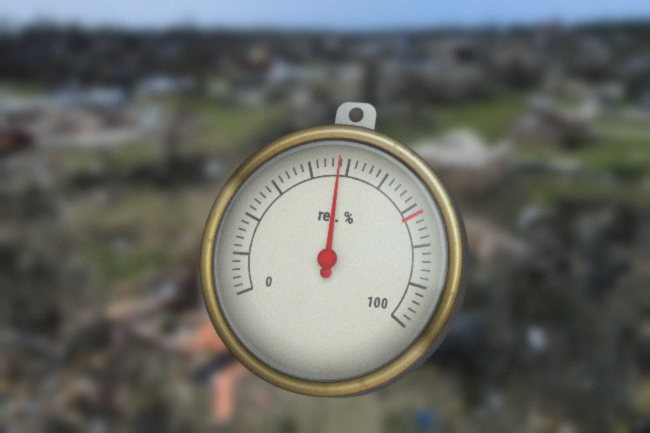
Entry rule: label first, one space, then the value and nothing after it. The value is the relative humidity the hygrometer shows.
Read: 48 %
